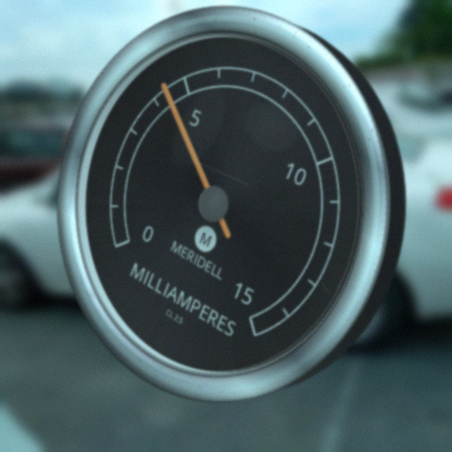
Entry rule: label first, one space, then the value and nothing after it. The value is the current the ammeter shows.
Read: 4.5 mA
